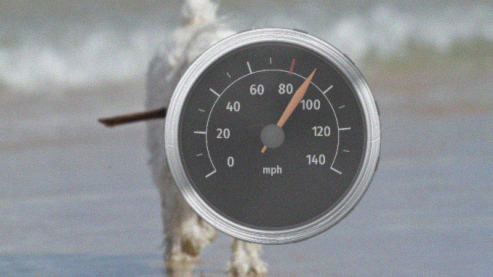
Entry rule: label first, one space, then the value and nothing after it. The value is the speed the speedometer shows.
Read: 90 mph
